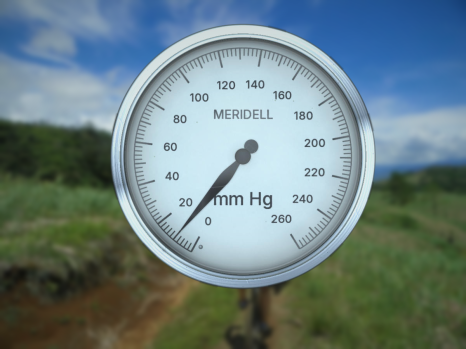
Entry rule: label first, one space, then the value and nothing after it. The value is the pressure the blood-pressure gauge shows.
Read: 10 mmHg
